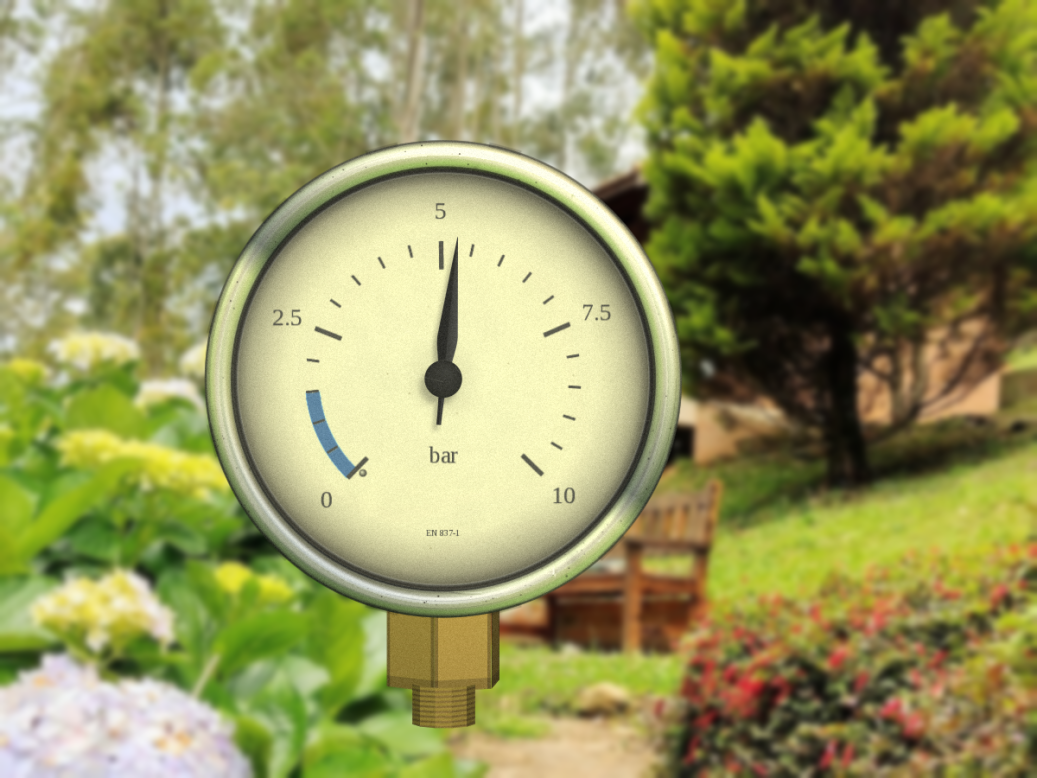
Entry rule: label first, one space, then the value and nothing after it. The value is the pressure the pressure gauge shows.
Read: 5.25 bar
